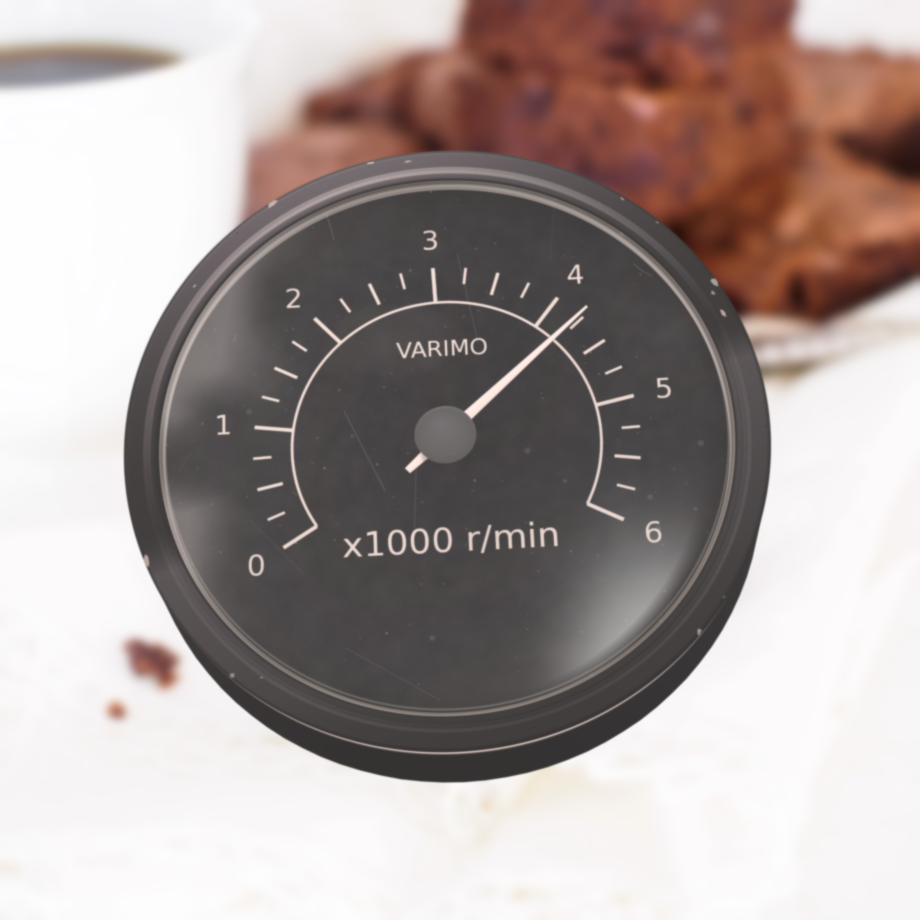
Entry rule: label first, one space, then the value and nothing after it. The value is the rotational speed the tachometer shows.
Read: 4250 rpm
